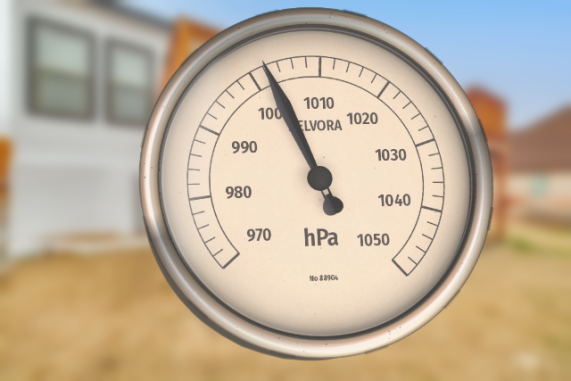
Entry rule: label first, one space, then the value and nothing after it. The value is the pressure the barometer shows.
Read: 1002 hPa
